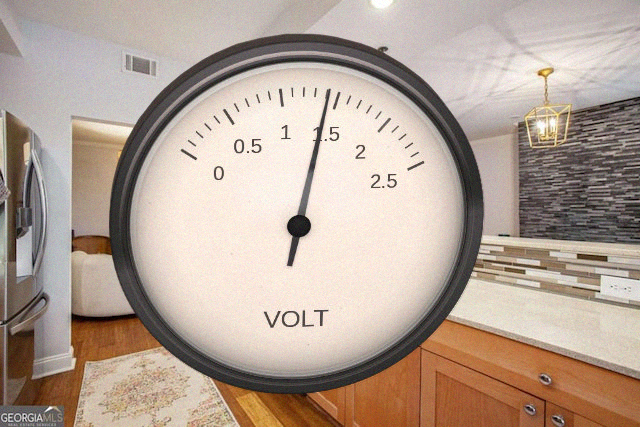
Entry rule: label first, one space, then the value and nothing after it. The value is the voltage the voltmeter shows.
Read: 1.4 V
